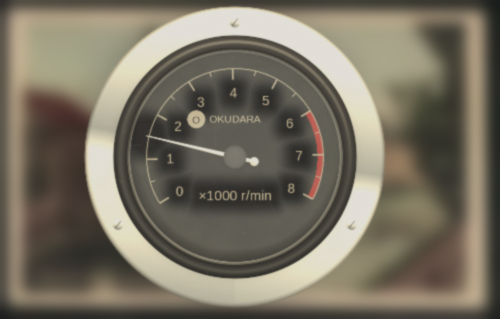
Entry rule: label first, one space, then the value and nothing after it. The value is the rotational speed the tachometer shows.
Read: 1500 rpm
